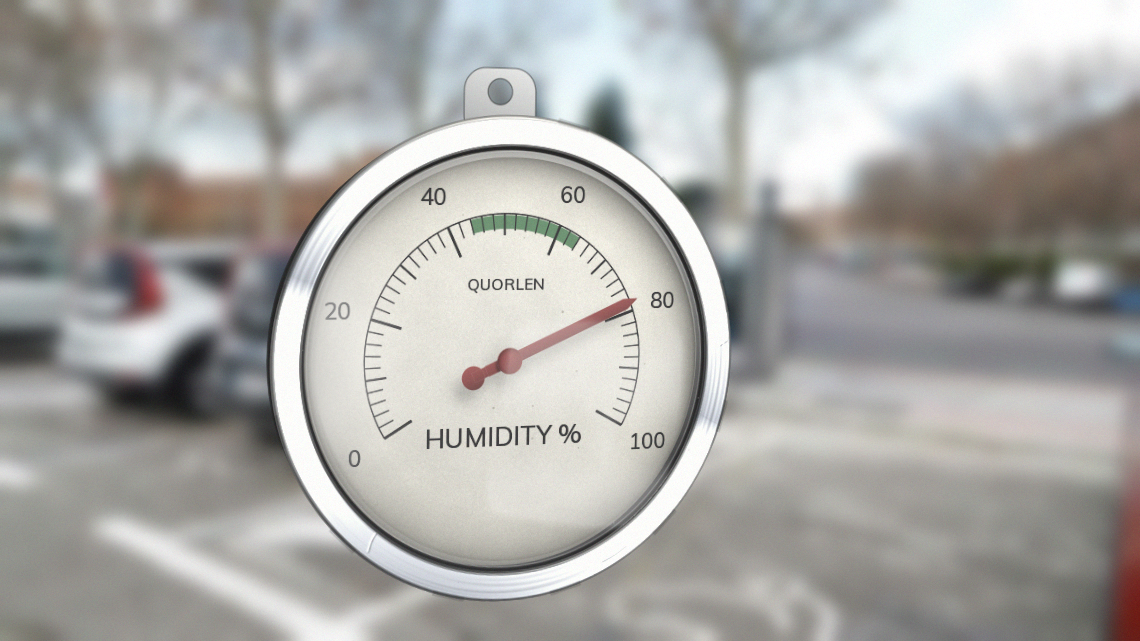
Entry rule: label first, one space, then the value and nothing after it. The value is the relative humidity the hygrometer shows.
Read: 78 %
